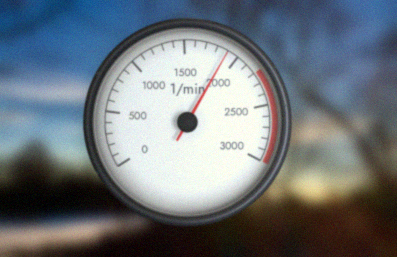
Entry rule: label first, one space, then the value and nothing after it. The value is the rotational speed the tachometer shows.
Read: 1900 rpm
